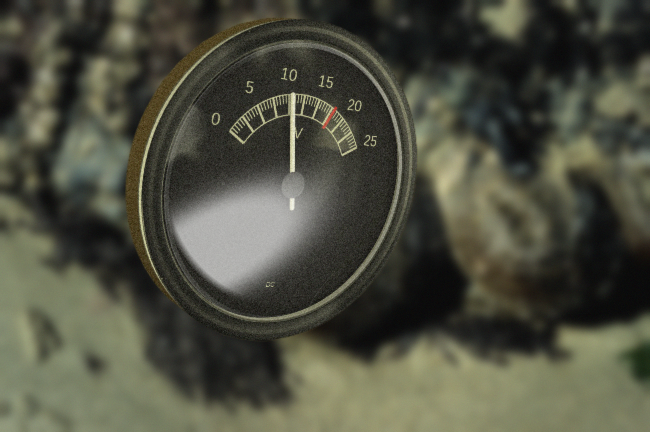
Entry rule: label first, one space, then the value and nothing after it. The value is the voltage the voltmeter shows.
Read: 10 V
